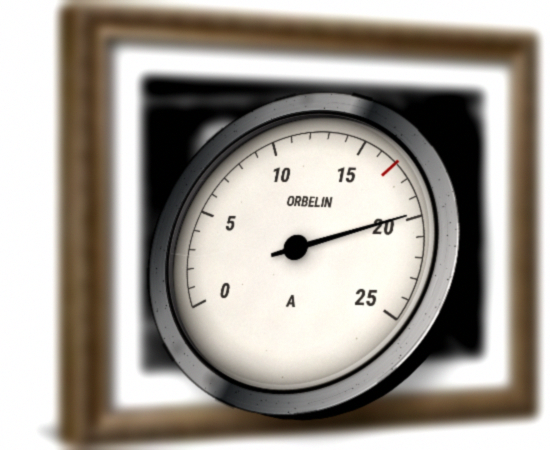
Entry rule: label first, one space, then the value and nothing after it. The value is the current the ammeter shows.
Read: 20 A
